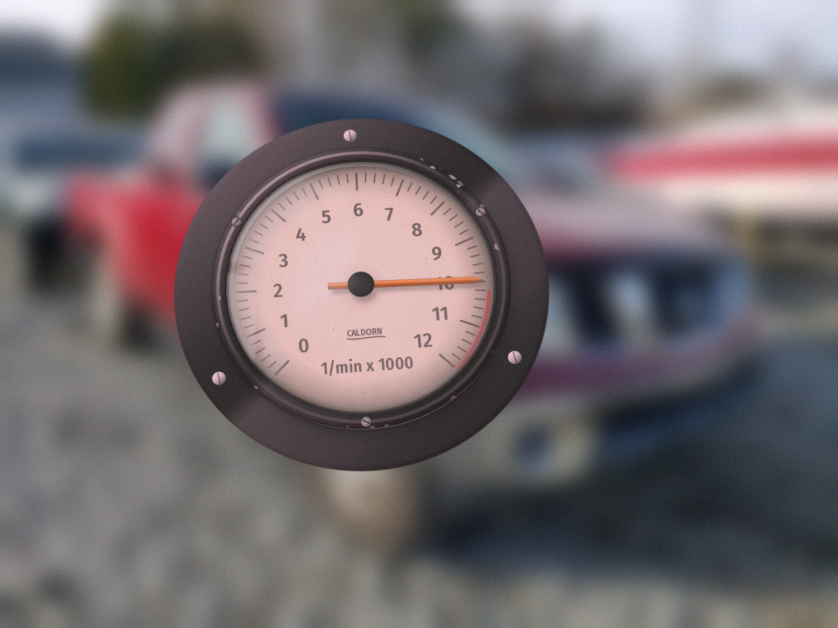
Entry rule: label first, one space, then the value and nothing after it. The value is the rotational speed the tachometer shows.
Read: 10000 rpm
